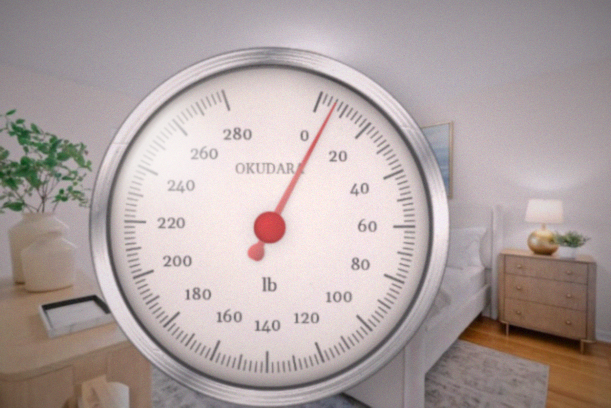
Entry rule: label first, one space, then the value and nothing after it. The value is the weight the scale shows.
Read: 6 lb
